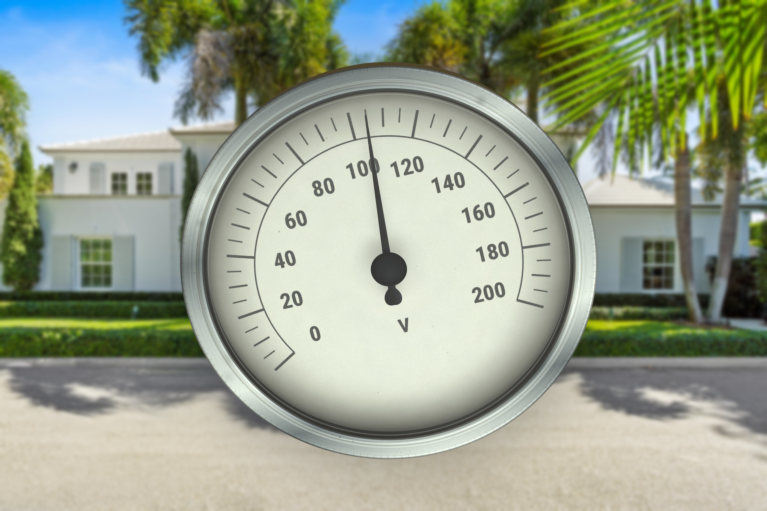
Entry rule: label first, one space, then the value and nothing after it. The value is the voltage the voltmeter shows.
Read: 105 V
